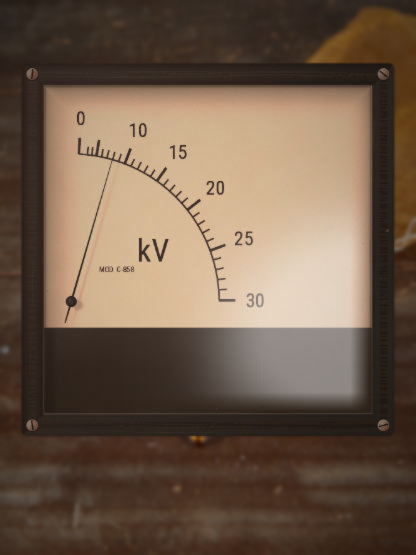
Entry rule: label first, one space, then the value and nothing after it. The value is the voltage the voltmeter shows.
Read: 8 kV
